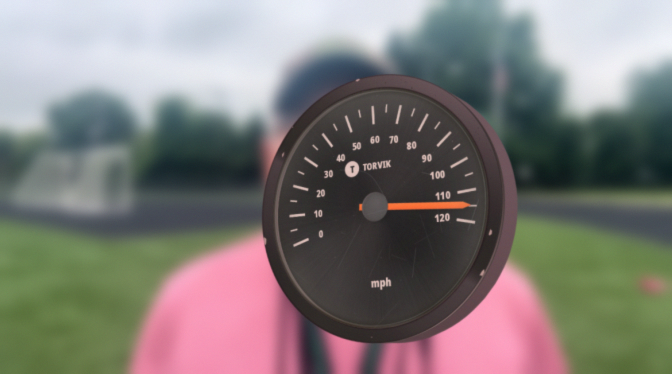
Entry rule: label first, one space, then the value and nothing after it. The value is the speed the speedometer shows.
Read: 115 mph
